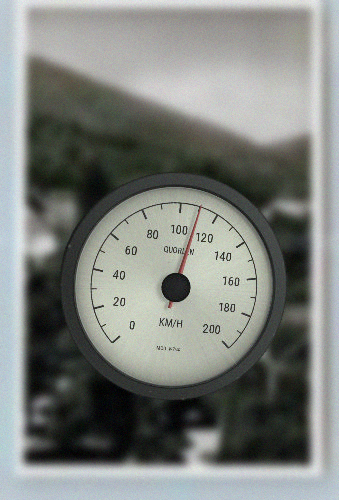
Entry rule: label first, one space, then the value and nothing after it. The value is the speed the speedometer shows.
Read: 110 km/h
